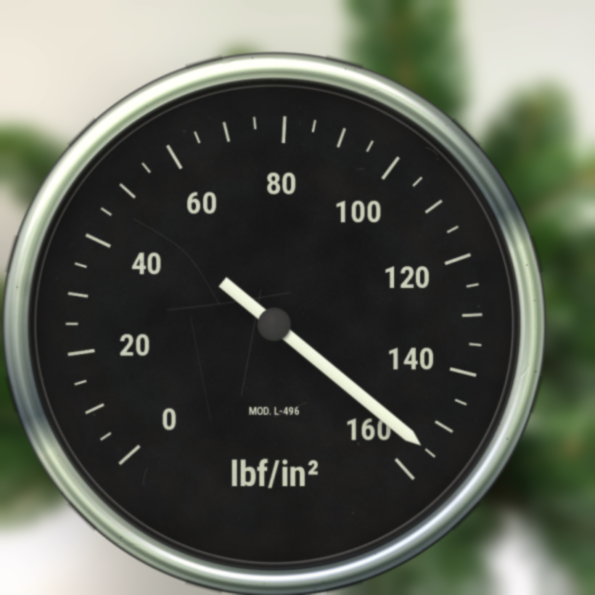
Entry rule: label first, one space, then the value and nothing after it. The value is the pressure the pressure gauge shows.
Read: 155 psi
